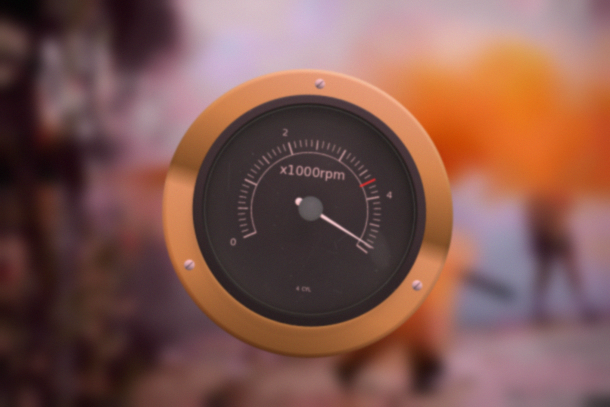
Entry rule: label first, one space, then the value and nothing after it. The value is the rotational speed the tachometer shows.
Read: 4900 rpm
